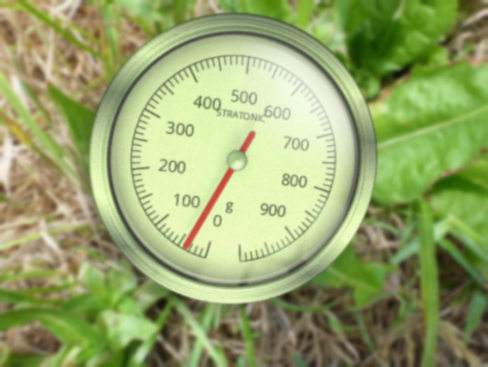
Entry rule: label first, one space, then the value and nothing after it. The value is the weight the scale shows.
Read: 40 g
